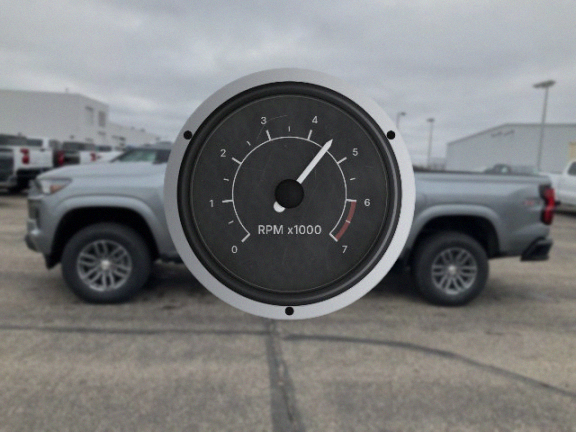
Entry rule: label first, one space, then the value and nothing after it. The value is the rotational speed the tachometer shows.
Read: 4500 rpm
